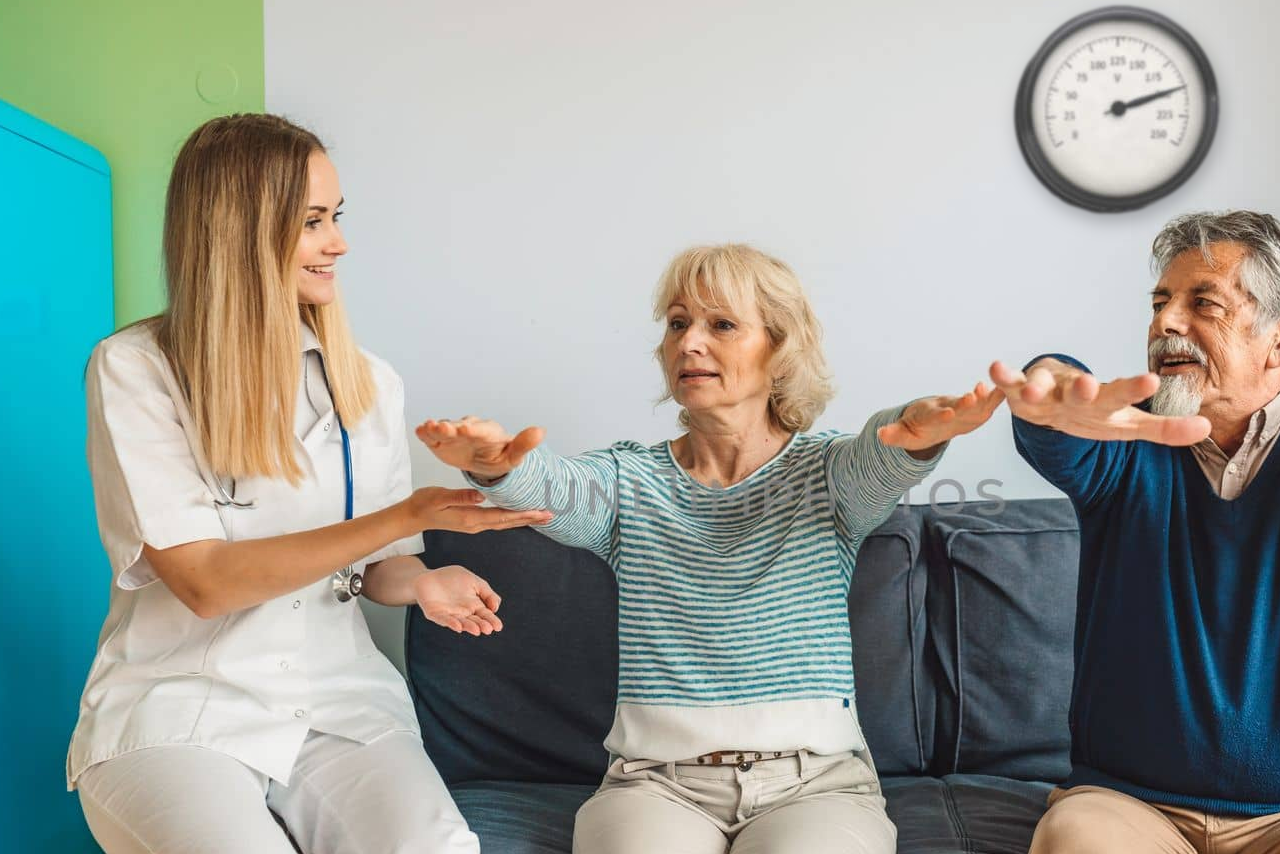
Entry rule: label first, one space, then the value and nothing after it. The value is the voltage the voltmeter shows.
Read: 200 V
